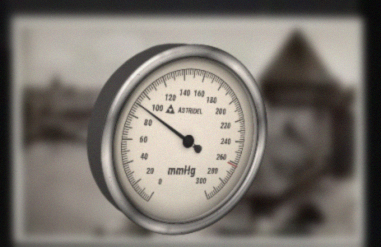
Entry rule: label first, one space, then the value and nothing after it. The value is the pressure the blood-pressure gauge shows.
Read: 90 mmHg
